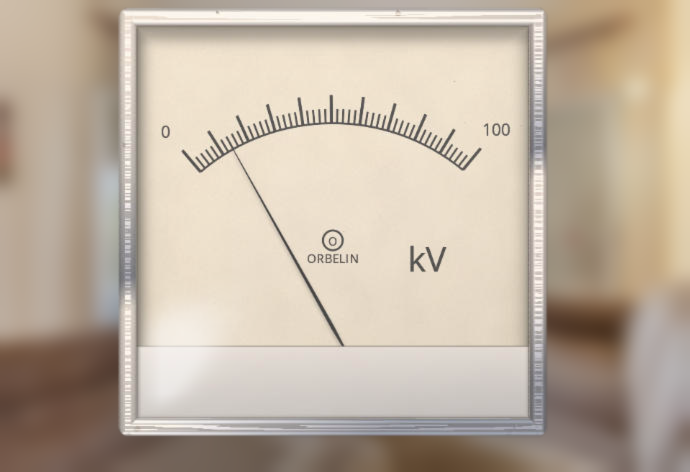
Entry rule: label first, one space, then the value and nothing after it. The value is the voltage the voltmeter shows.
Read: 14 kV
